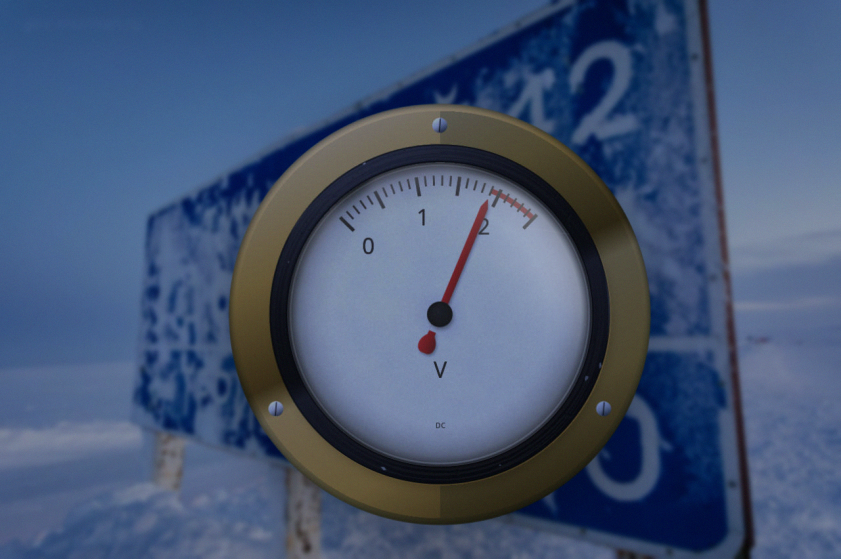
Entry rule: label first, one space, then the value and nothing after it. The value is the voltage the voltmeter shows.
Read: 1.9 V
